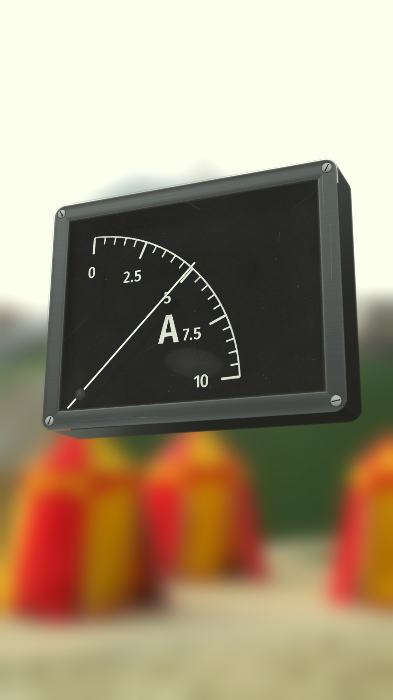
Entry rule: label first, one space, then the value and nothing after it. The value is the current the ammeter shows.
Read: 5 A
